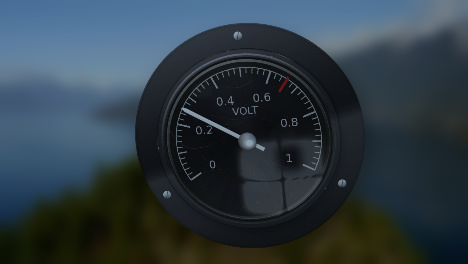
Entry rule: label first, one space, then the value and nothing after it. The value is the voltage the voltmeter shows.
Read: 0.26 V
